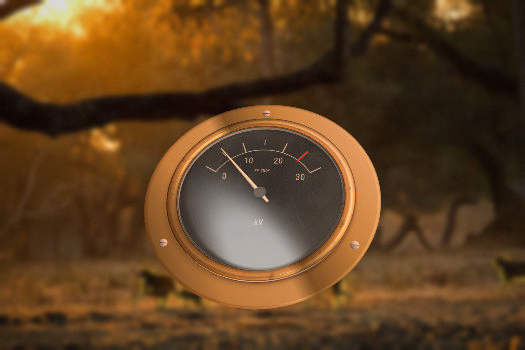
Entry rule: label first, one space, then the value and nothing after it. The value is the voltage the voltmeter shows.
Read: 5 kV
